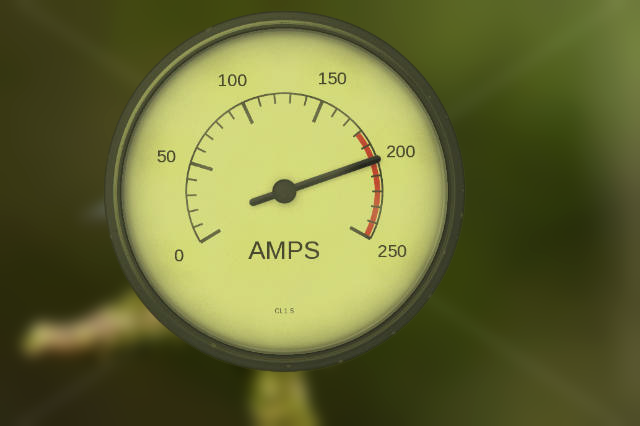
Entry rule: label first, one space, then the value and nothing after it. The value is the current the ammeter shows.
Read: 200 A
